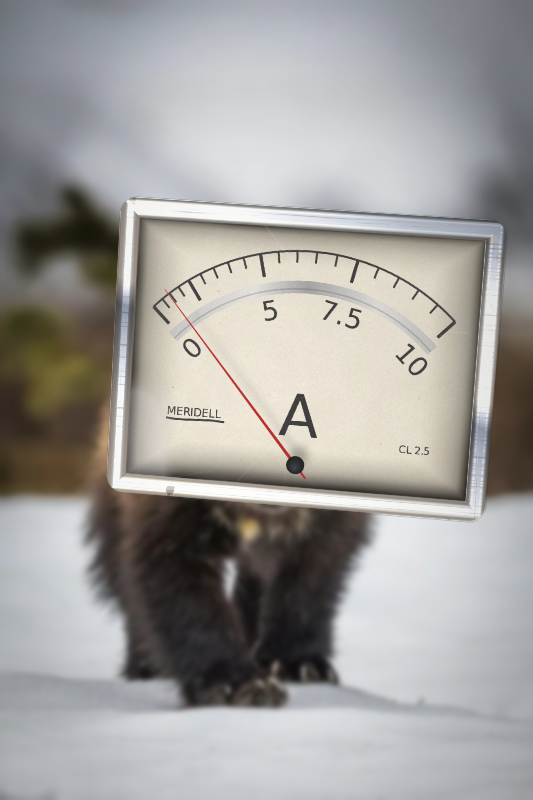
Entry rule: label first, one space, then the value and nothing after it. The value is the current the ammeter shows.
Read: 1.5 A
